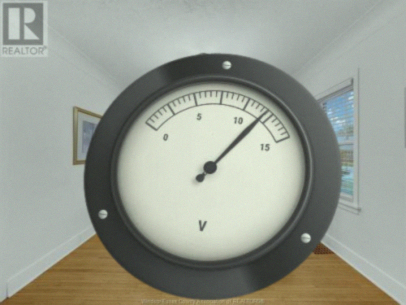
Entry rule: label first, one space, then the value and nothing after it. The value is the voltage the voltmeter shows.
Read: 12 V
